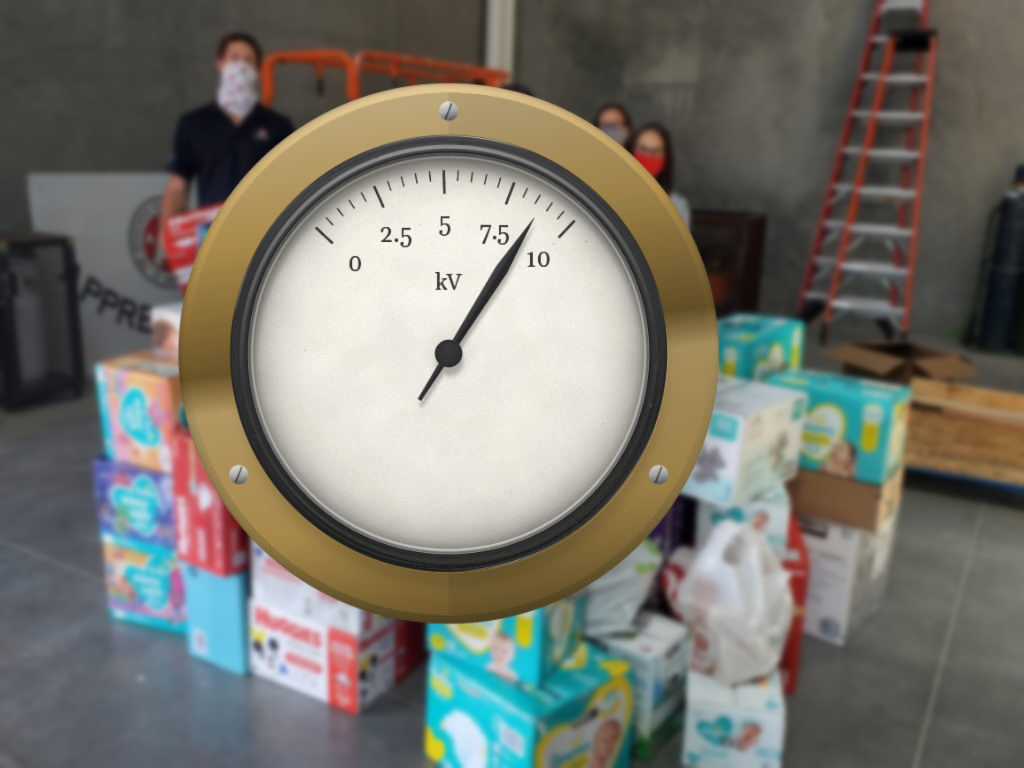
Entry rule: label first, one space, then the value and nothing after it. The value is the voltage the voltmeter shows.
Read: 8.75 kV
